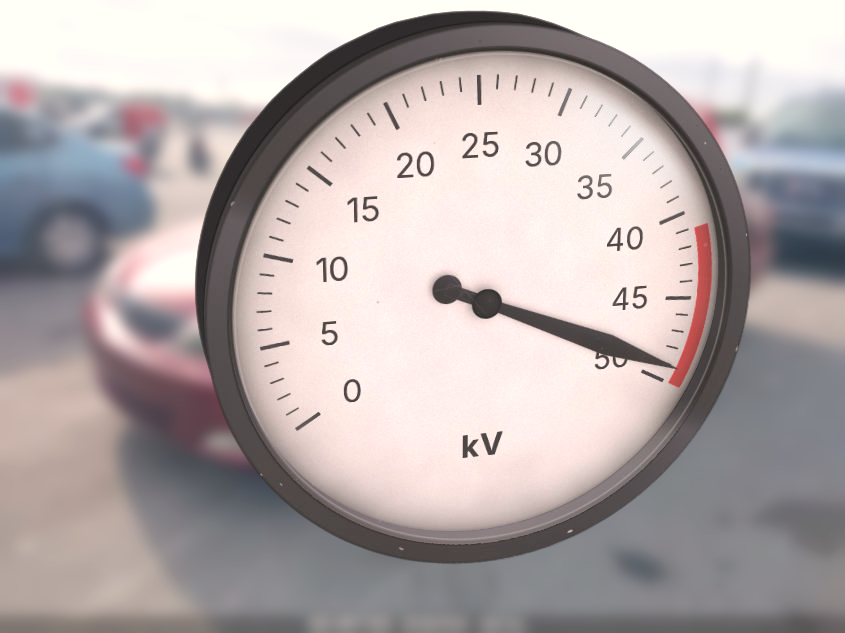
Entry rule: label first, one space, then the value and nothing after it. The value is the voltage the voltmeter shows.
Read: 49 kV
